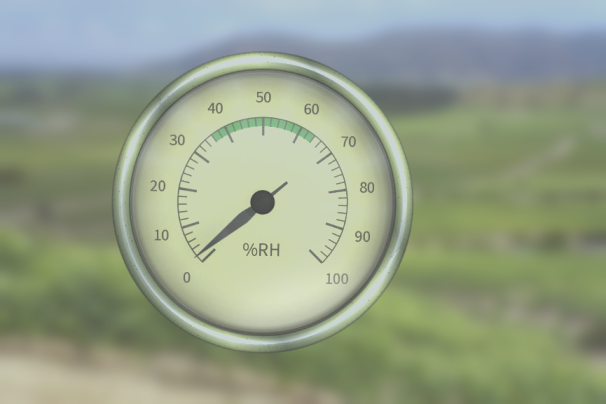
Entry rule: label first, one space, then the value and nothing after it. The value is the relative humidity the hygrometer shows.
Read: 2 %
